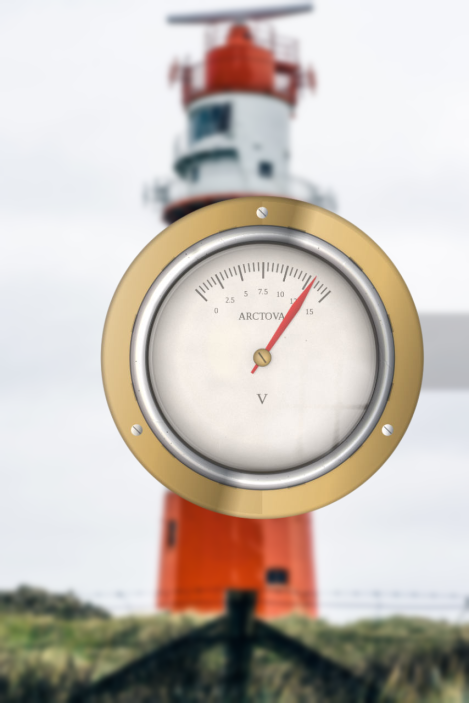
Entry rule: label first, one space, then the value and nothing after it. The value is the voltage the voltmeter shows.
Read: 13 V
